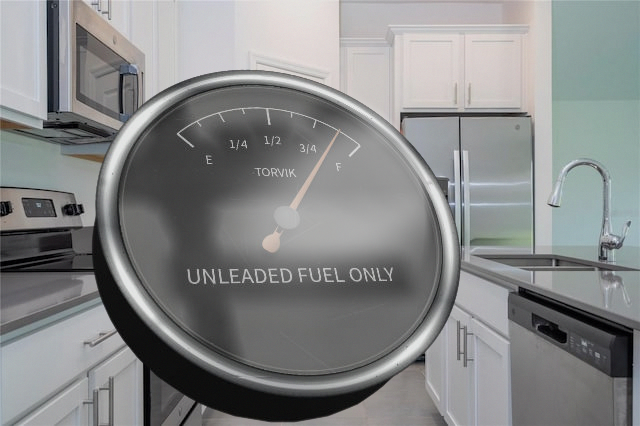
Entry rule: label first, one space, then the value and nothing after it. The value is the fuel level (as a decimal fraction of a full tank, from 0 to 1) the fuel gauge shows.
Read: 0.875
